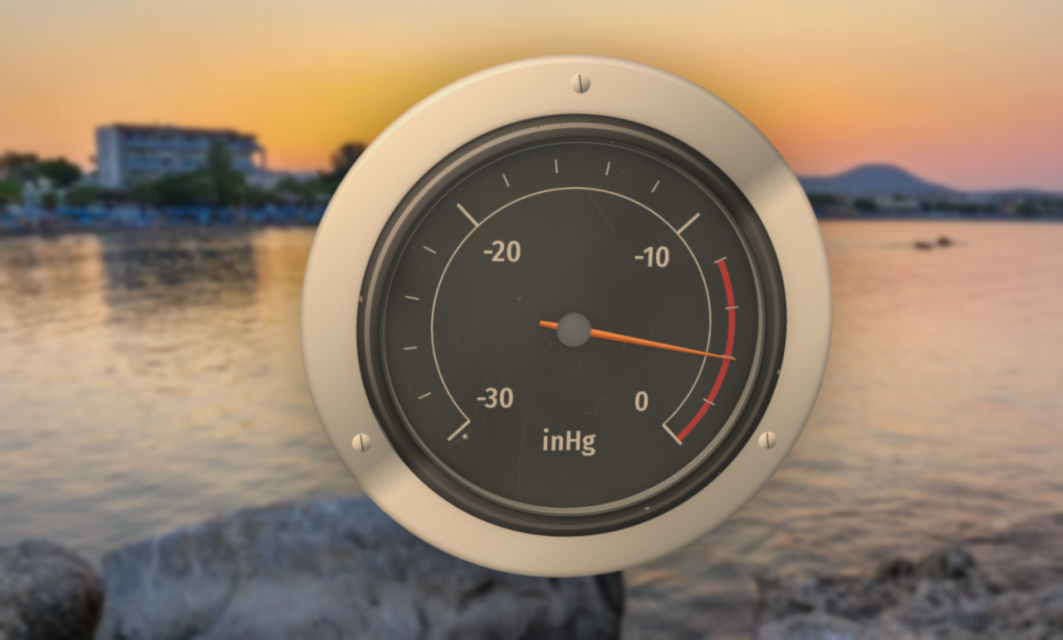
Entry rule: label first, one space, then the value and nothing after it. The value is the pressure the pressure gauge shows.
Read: -4 inHg
